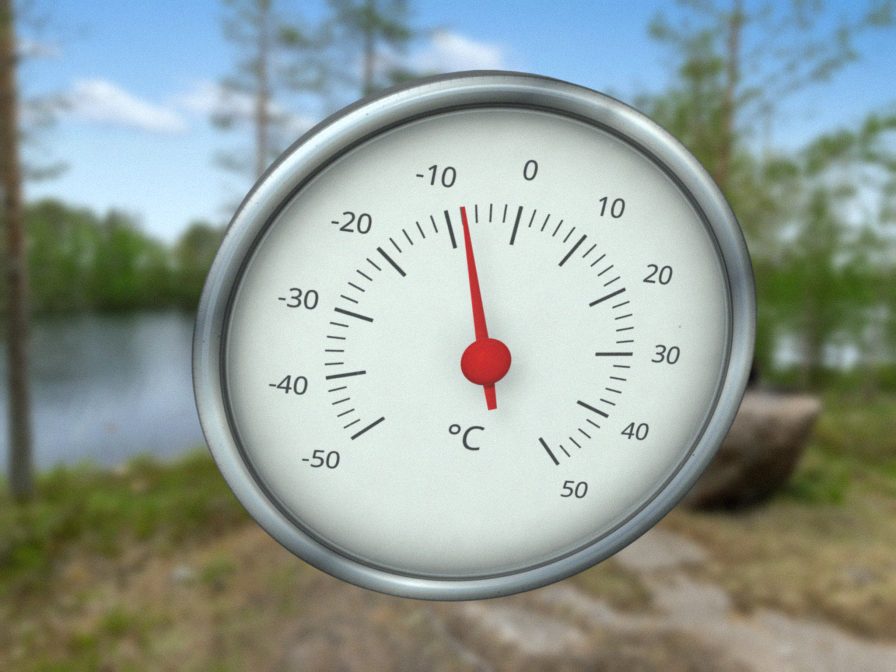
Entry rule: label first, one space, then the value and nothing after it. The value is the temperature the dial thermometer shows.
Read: -8 °C
